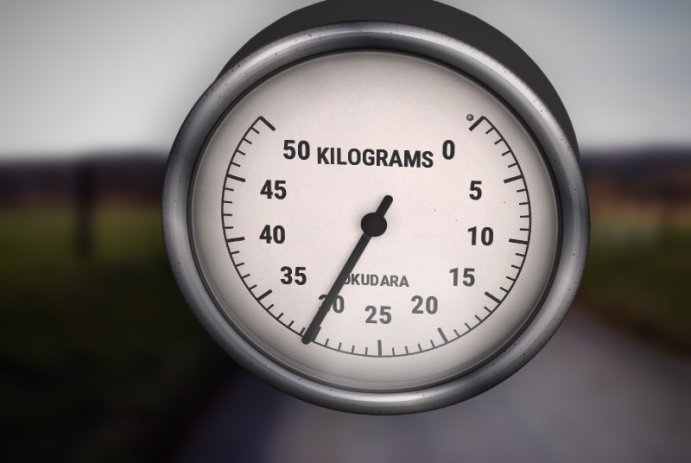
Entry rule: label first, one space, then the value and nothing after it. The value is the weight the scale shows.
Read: 30.5 kg
